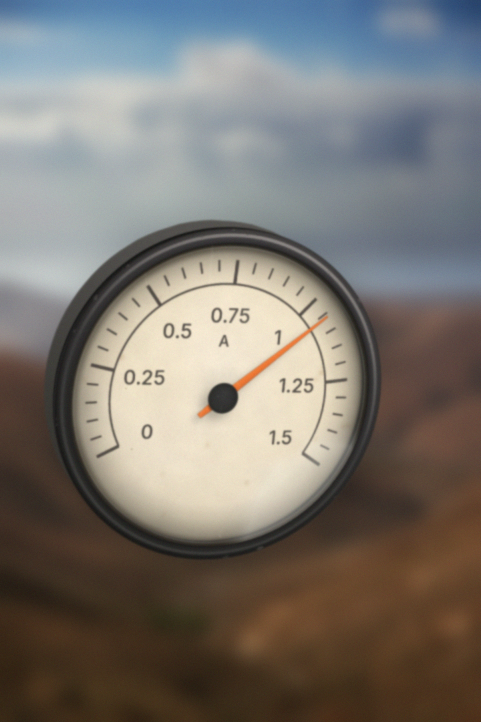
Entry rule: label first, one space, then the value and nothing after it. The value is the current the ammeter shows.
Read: 1.05 A
